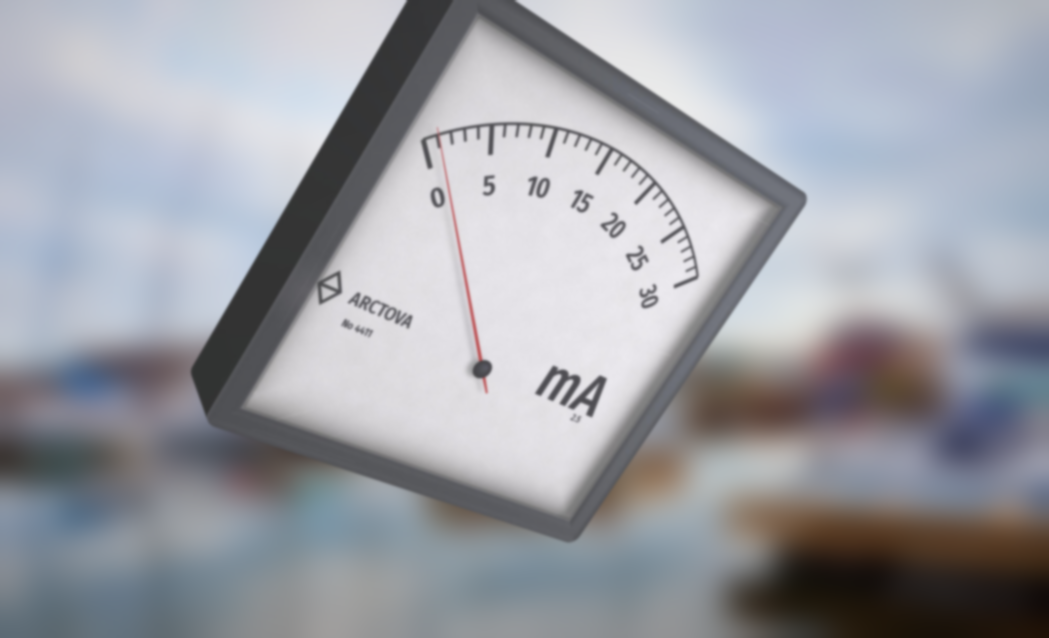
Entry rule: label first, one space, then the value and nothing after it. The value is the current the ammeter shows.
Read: 1 mA
